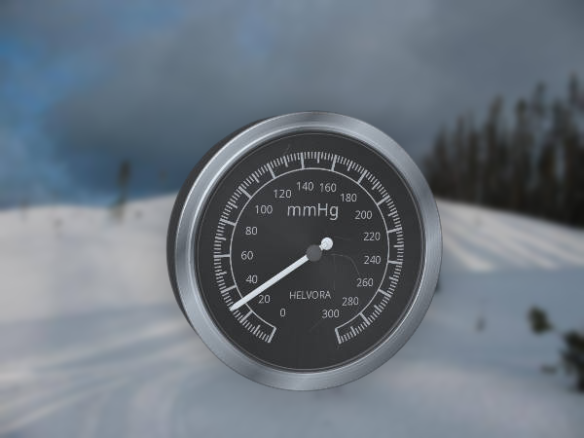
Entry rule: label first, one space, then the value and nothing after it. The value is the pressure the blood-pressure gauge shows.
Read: 30 mmHg
